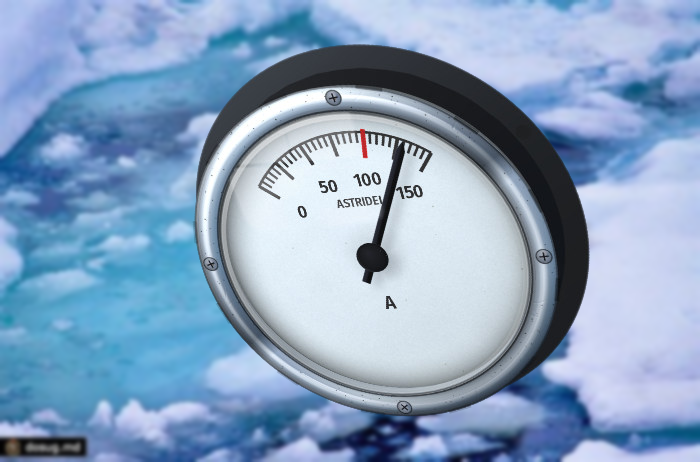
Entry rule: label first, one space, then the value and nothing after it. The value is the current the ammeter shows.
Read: 130 A
